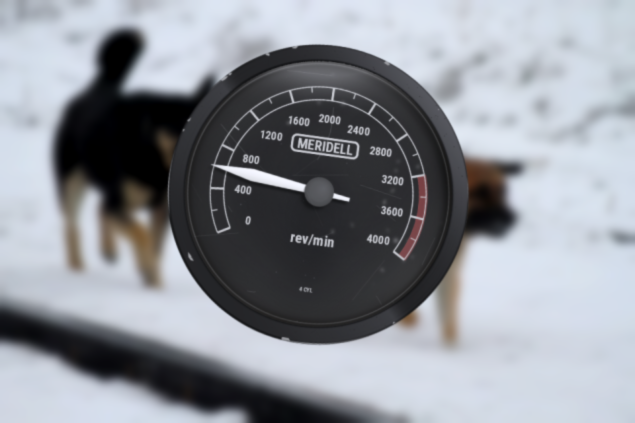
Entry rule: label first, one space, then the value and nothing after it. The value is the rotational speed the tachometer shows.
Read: 600 rpm
